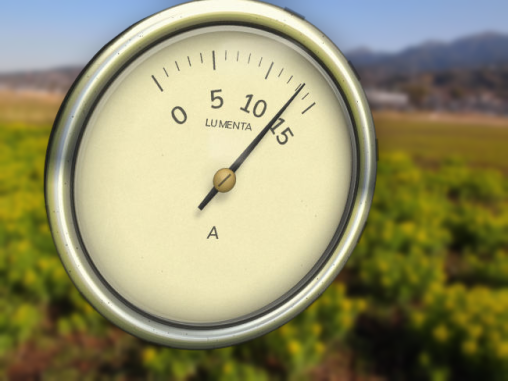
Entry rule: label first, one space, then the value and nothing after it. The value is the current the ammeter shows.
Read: 13 A
